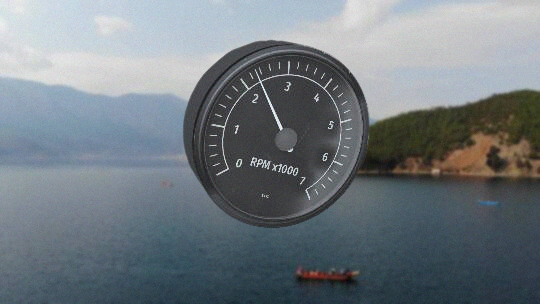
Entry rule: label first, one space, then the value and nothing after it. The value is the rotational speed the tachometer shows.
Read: 2300 rpm
